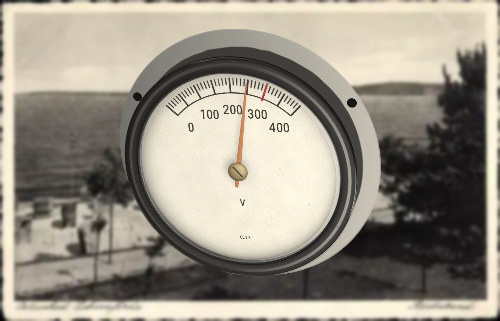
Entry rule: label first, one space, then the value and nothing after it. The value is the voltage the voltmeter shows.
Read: 250 V
